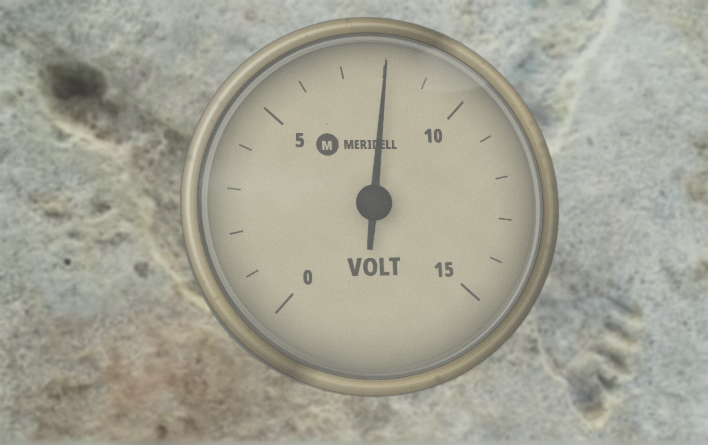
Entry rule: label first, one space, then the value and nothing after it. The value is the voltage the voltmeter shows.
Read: 8 V
